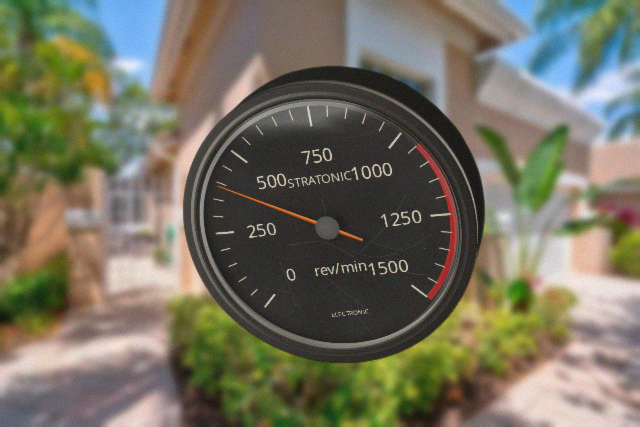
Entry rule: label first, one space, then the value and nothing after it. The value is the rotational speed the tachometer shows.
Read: 400 rpm
